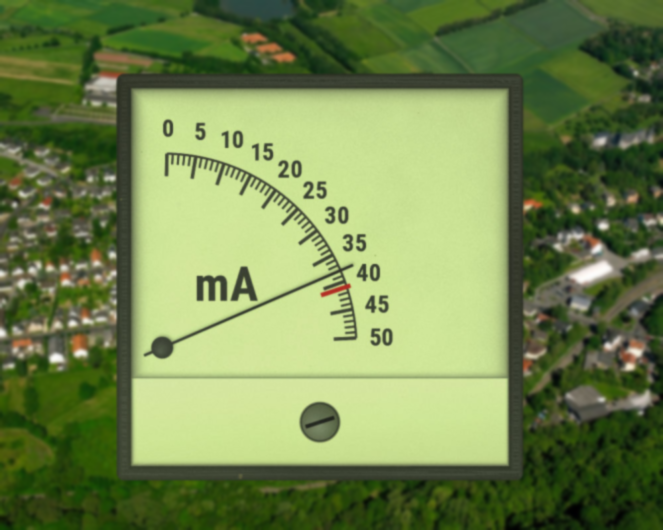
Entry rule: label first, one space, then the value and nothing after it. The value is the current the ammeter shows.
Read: 38 mA
